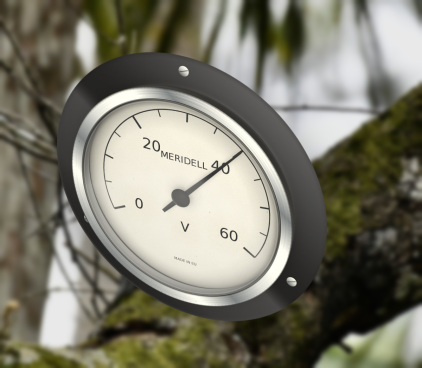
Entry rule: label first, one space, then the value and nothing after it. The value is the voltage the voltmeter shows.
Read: 40 V
